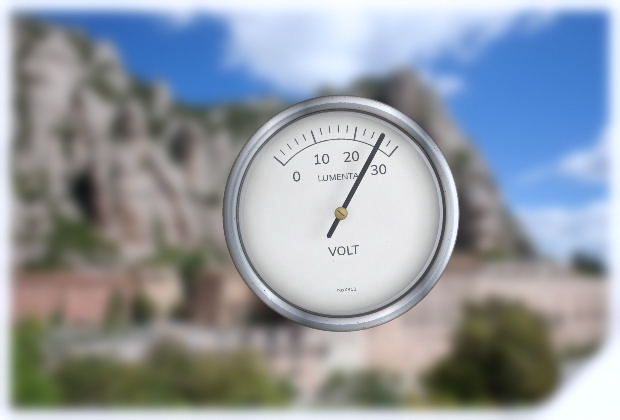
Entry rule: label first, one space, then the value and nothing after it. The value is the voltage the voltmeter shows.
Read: 26 V
